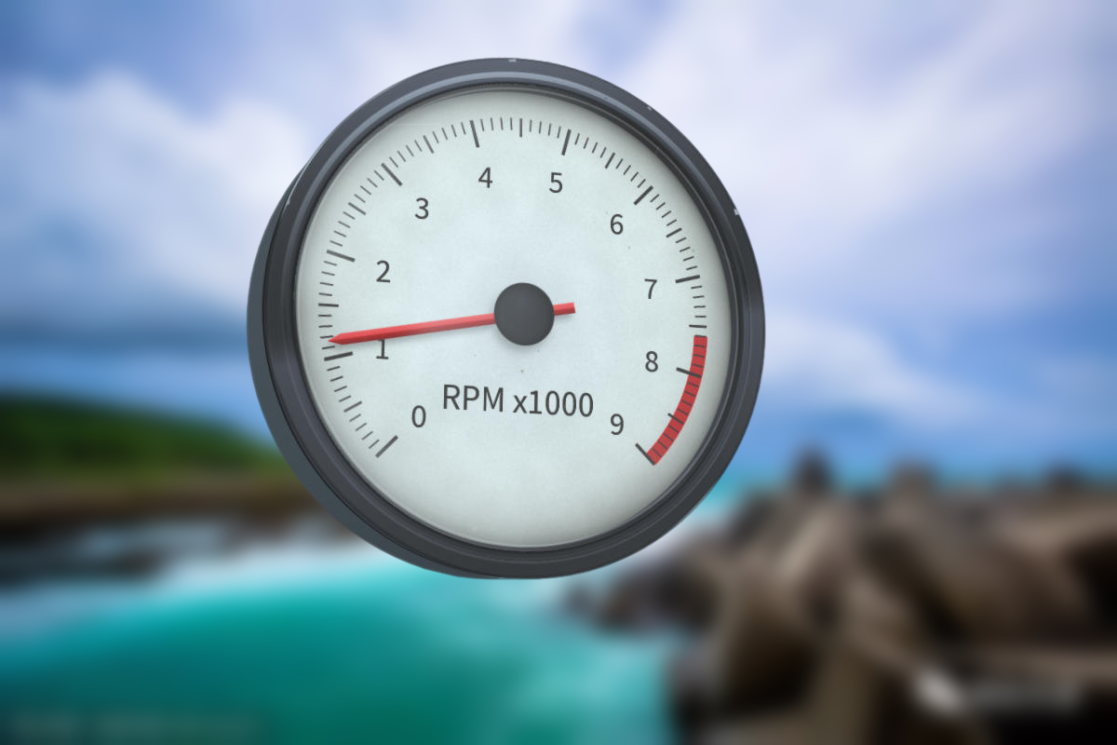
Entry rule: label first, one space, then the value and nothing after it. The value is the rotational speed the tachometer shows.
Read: 1150 rpm
